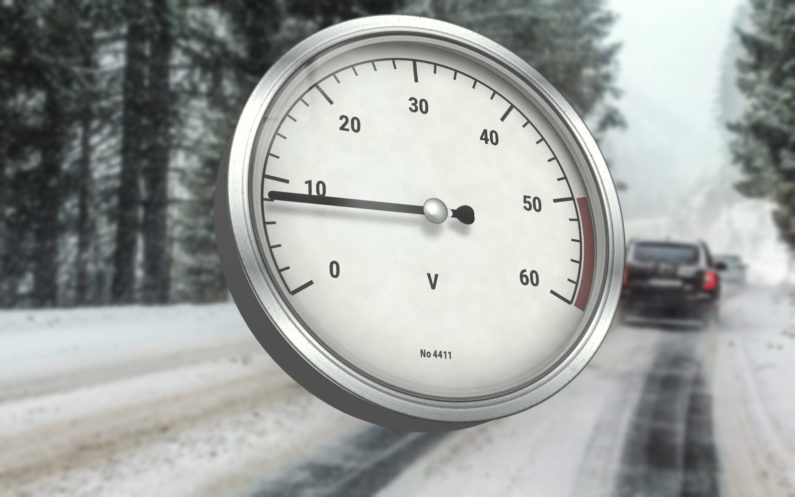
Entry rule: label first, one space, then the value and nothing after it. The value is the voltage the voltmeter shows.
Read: 8 V
